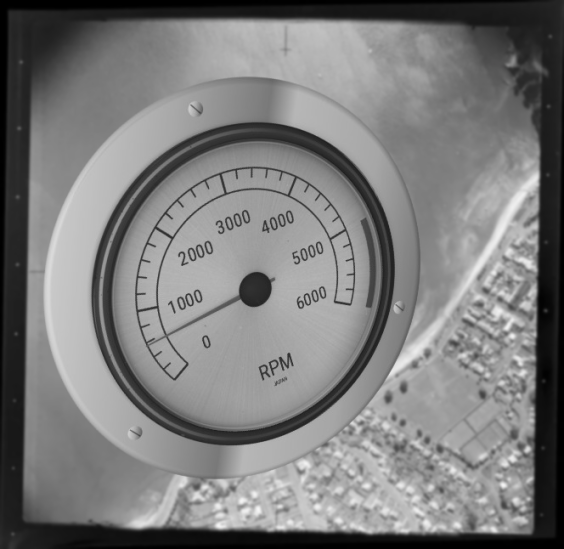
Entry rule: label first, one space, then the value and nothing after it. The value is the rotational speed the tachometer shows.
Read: 600 rpm
